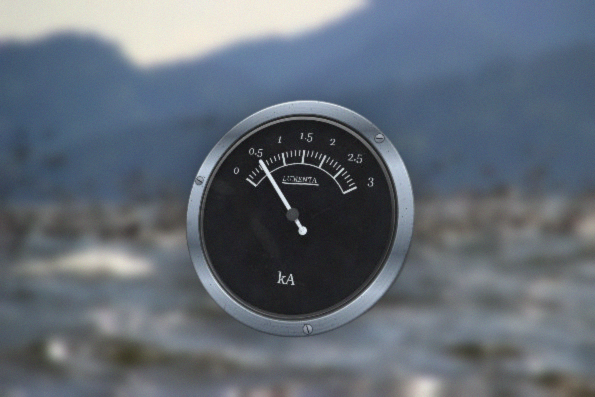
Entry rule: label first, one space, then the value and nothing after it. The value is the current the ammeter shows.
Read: 0.5 kA
